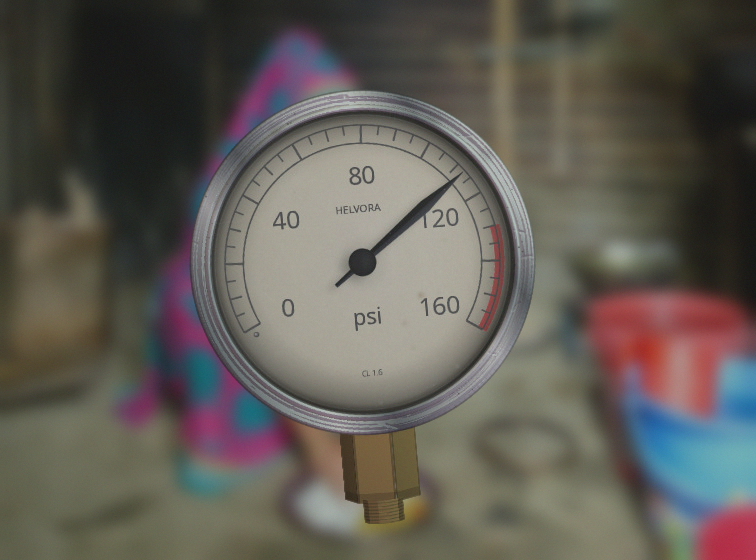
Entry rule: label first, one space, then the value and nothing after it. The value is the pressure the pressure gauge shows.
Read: 112.5 psi
